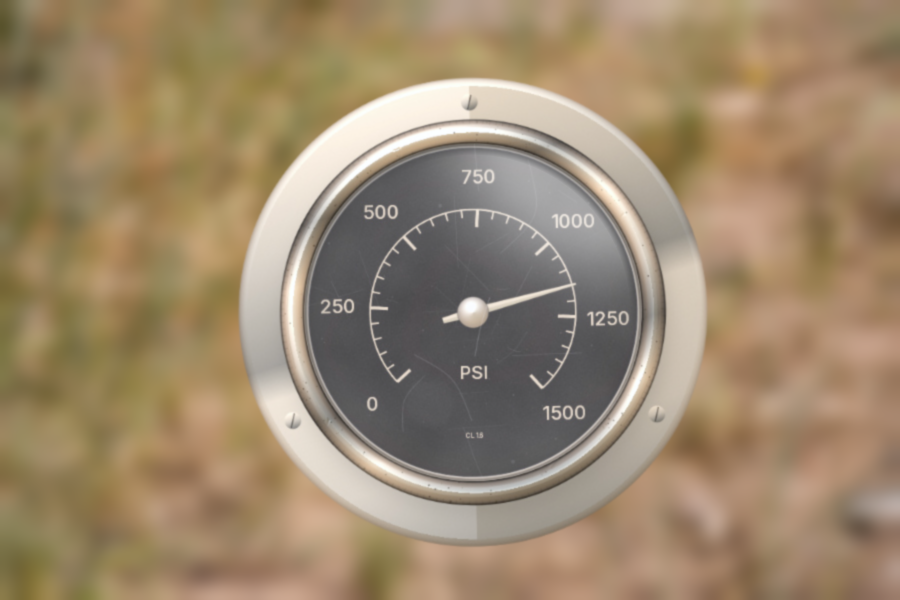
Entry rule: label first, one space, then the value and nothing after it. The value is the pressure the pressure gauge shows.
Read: 1150 psi
